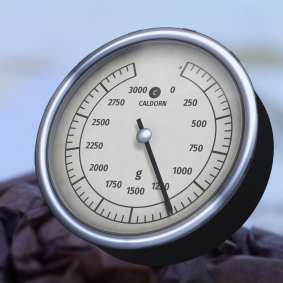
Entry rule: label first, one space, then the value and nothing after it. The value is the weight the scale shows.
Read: 1225 g
